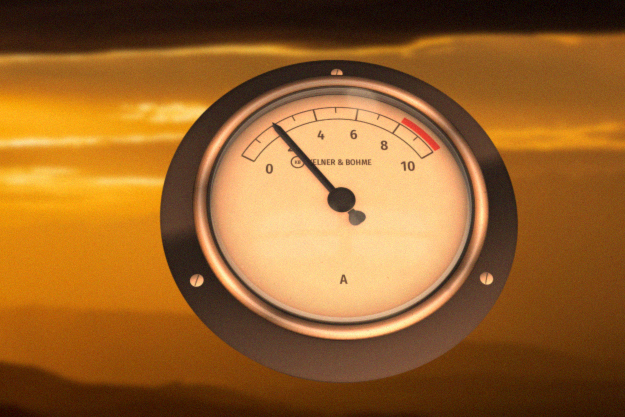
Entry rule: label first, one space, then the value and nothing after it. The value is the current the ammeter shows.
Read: 2 A
